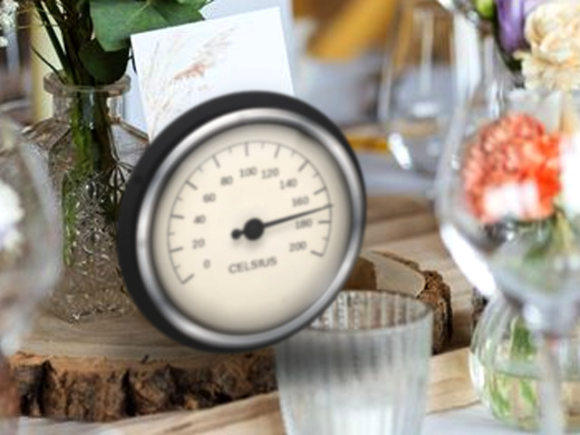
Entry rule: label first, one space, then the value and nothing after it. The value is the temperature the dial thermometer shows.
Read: 170 °C
